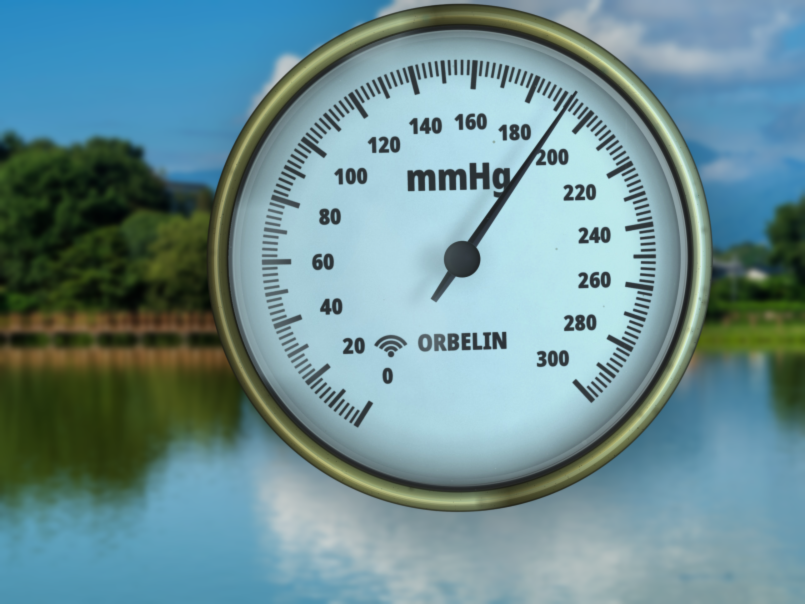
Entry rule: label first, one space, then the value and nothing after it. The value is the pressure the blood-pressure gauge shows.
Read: 192 mmHg
